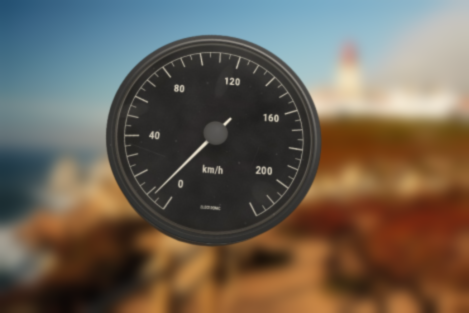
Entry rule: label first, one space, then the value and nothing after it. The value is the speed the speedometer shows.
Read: 7.5 km/h
